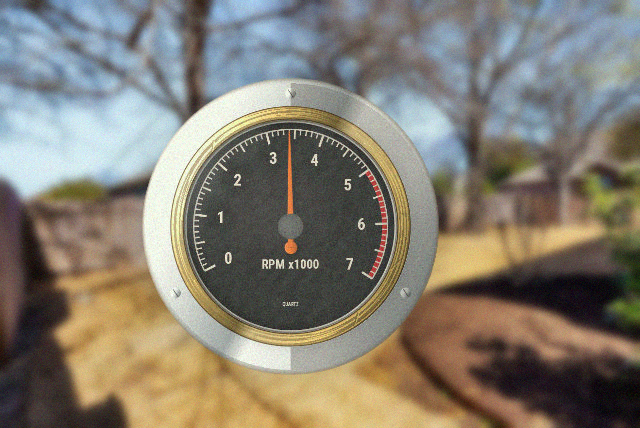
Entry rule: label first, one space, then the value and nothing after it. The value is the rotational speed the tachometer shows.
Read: 3400 rpm
